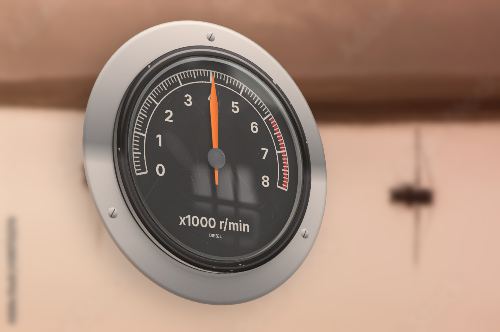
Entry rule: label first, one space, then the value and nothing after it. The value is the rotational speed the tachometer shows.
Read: 4000 rpm
